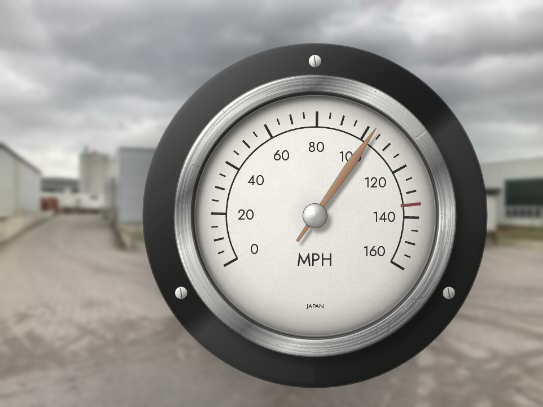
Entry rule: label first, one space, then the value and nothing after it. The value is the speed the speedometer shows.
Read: 102.5 mph
